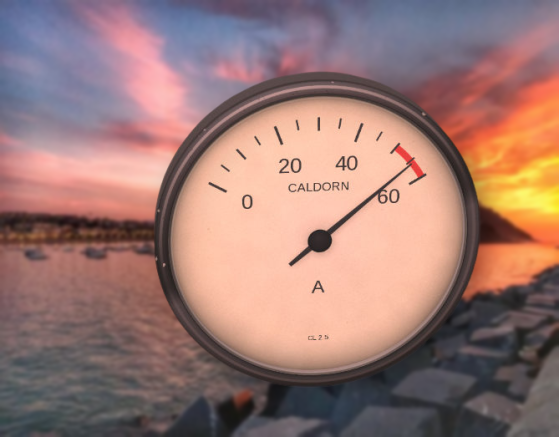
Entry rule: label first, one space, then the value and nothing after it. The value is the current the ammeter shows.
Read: 55 A
